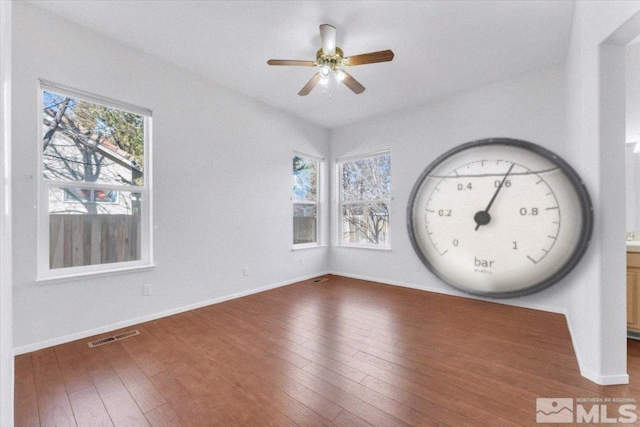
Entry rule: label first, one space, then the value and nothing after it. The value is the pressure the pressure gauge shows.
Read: 0.6 bar
